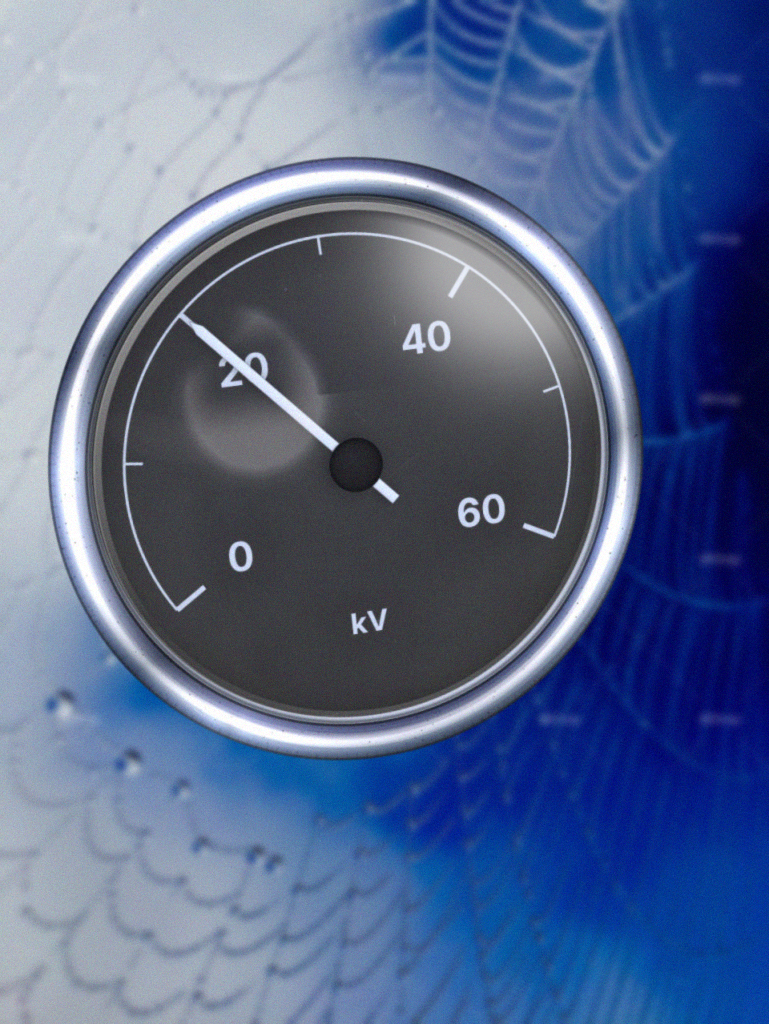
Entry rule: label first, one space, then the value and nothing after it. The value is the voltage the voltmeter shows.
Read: 20 kV
